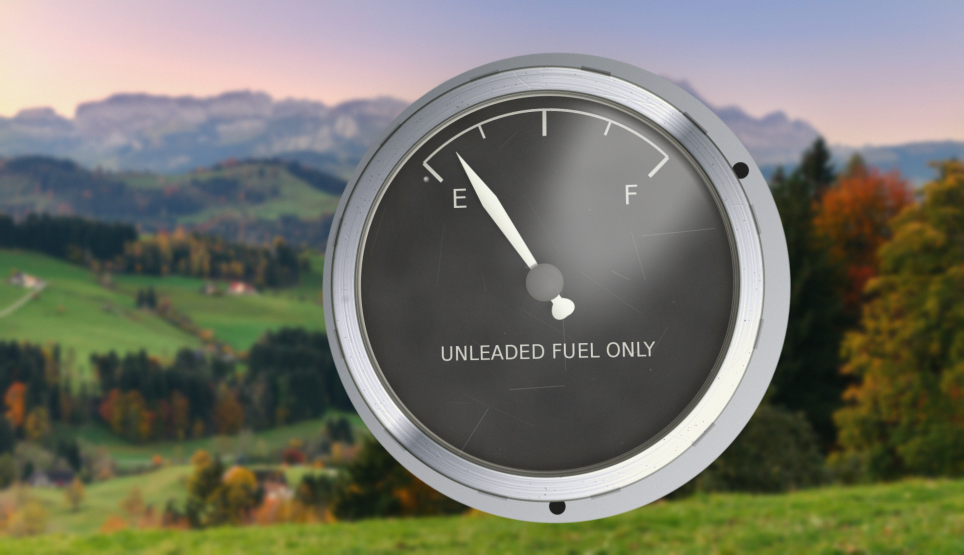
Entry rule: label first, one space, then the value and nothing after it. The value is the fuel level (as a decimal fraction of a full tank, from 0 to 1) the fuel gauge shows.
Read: 0.125
